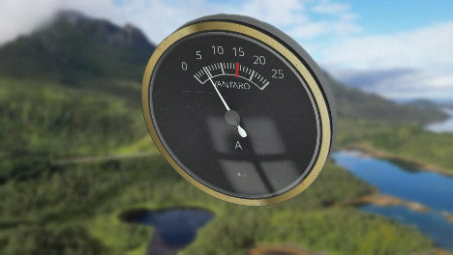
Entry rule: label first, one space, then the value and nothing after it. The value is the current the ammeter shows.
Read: 5 A
